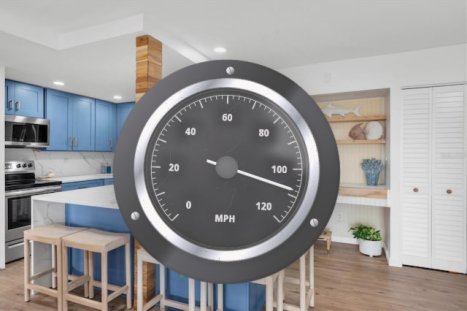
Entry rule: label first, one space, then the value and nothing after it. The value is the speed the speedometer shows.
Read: 108 mph
